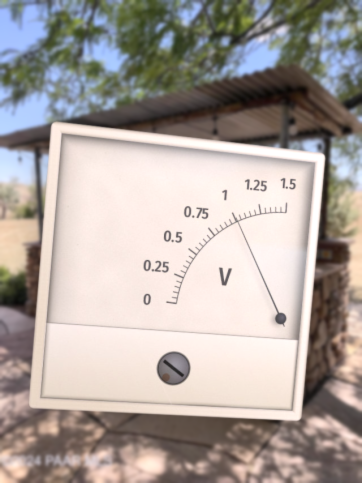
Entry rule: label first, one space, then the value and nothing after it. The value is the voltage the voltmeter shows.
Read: 1 V
